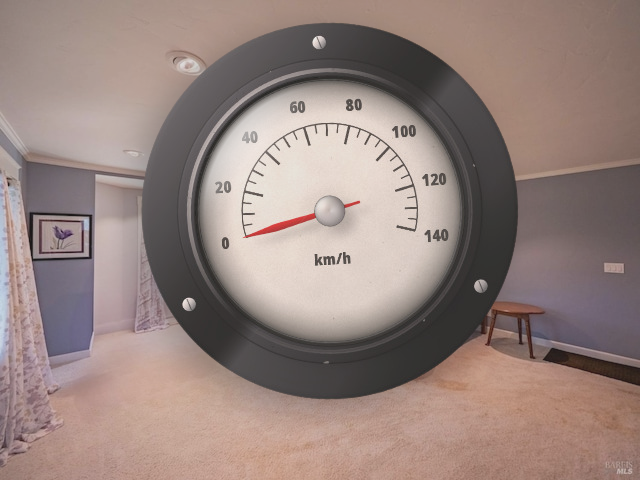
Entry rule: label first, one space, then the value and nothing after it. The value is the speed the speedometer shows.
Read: 0 km/h
